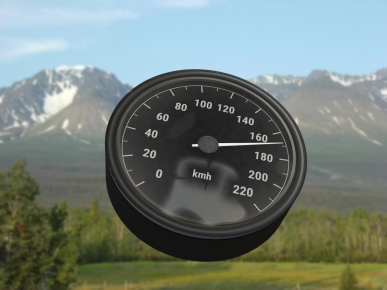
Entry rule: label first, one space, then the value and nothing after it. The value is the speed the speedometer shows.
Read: 170 km/h
